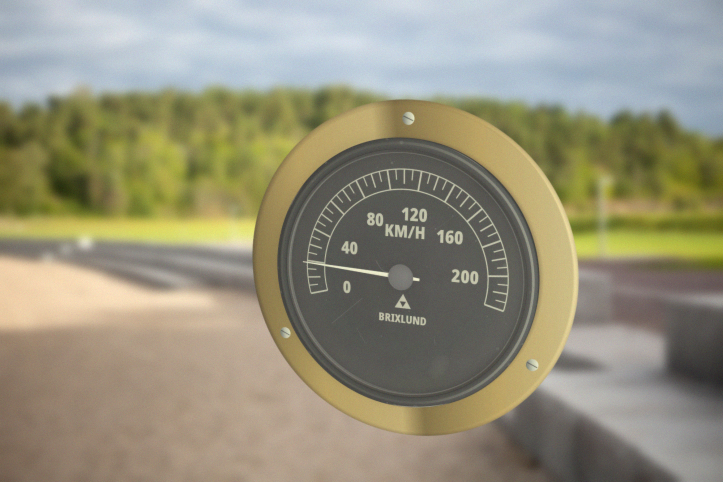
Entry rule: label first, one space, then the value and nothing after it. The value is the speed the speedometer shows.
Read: 20 km/h
